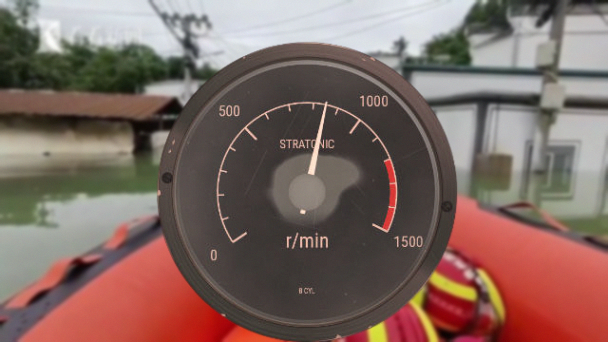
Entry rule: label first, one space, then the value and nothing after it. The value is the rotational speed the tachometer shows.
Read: 850 rpm
